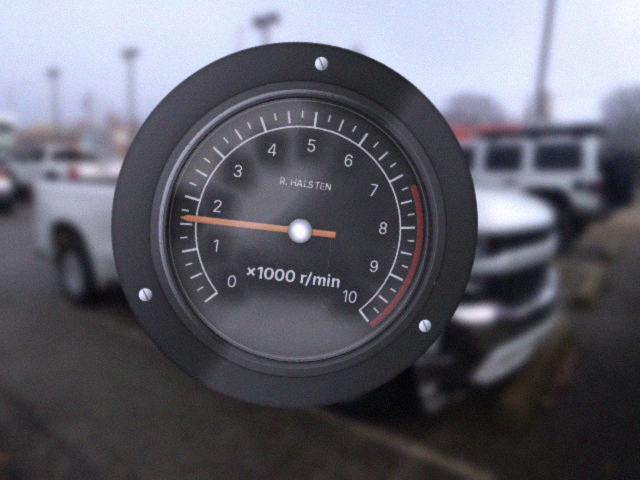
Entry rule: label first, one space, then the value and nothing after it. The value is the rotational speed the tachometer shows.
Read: 1625 rpm
